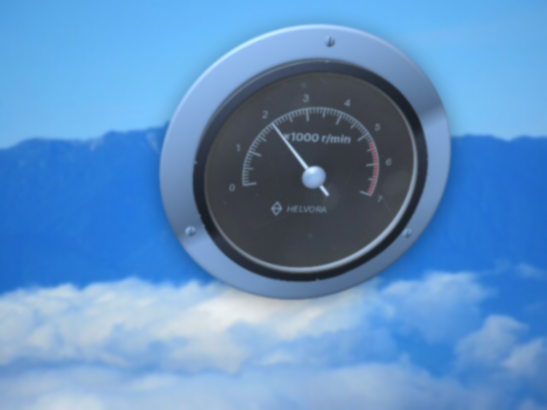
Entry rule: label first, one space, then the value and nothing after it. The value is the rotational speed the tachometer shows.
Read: 2000 rpm
